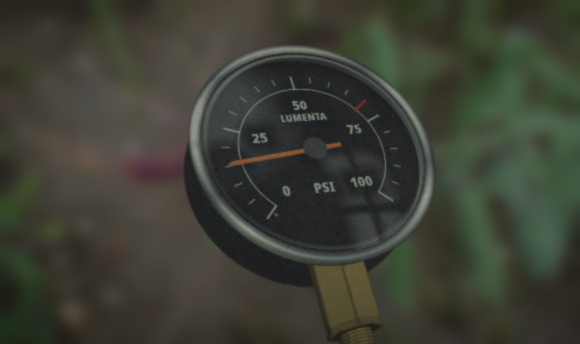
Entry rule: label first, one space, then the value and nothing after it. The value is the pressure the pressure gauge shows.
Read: 15 psi
